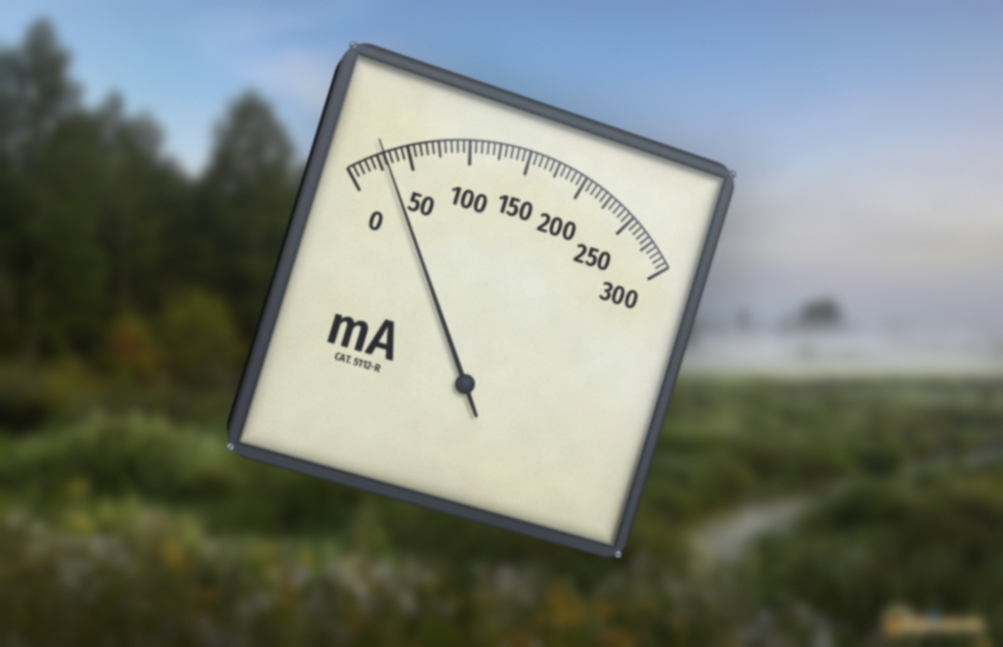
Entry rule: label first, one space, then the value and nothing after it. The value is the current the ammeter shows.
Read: 30 mA
